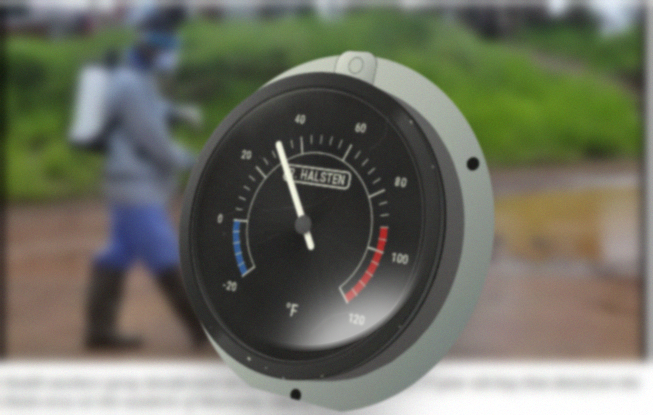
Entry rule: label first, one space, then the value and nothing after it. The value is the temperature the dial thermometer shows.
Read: 32 °F
